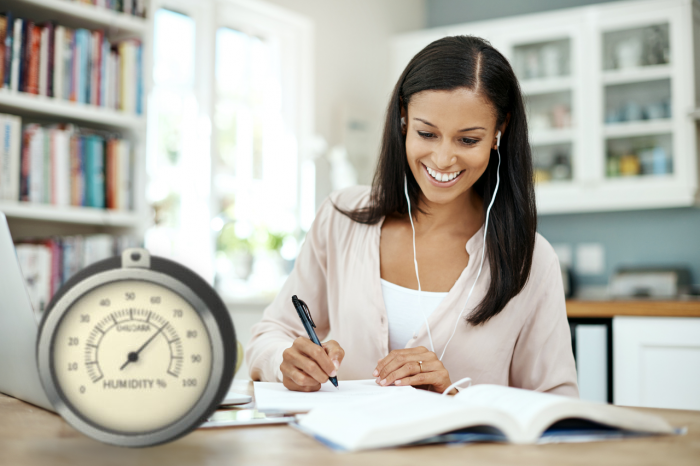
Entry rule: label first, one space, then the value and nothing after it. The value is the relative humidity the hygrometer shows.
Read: 70 %
